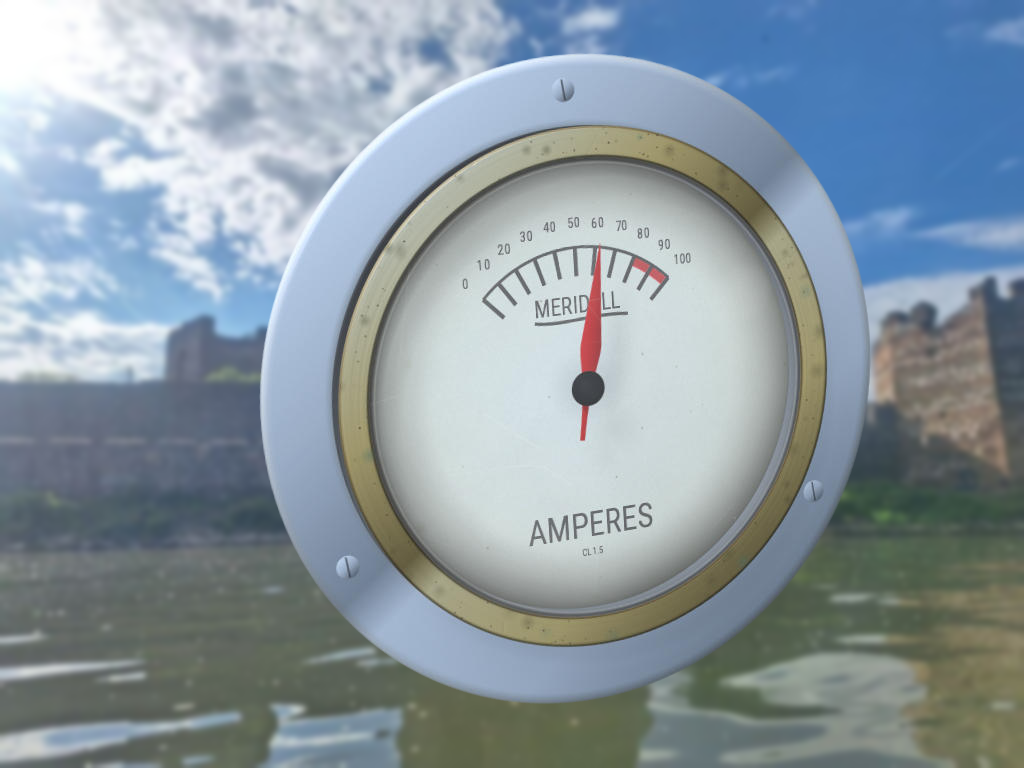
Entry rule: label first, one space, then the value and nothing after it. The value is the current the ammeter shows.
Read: 60 A
